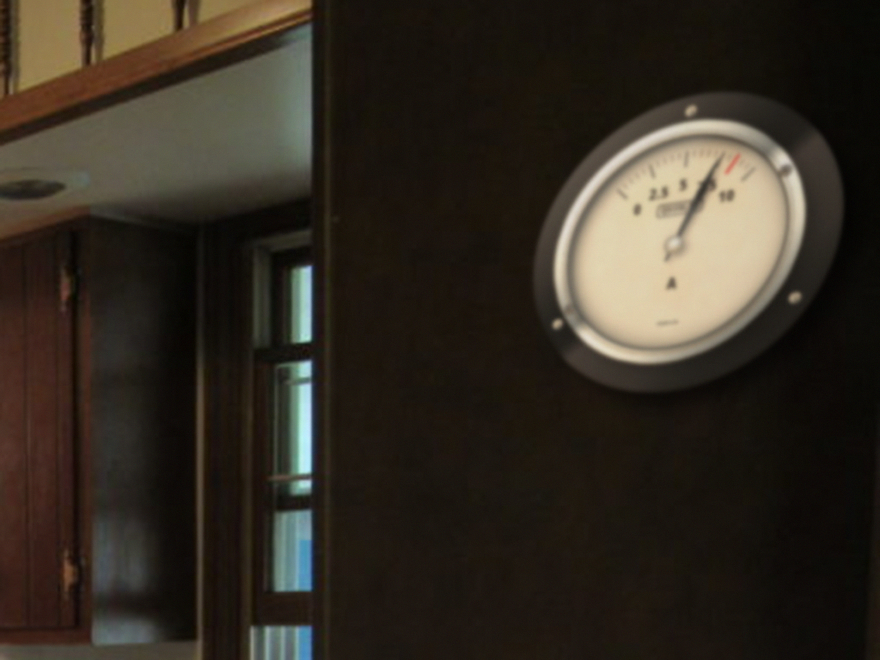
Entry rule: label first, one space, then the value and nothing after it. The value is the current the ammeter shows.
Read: 7.5 A
